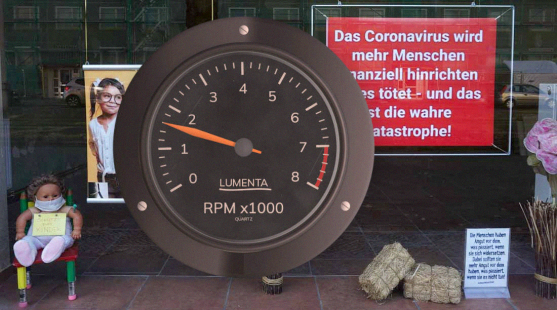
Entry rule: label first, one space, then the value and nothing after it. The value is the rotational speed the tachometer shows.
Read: 1600 rpm
